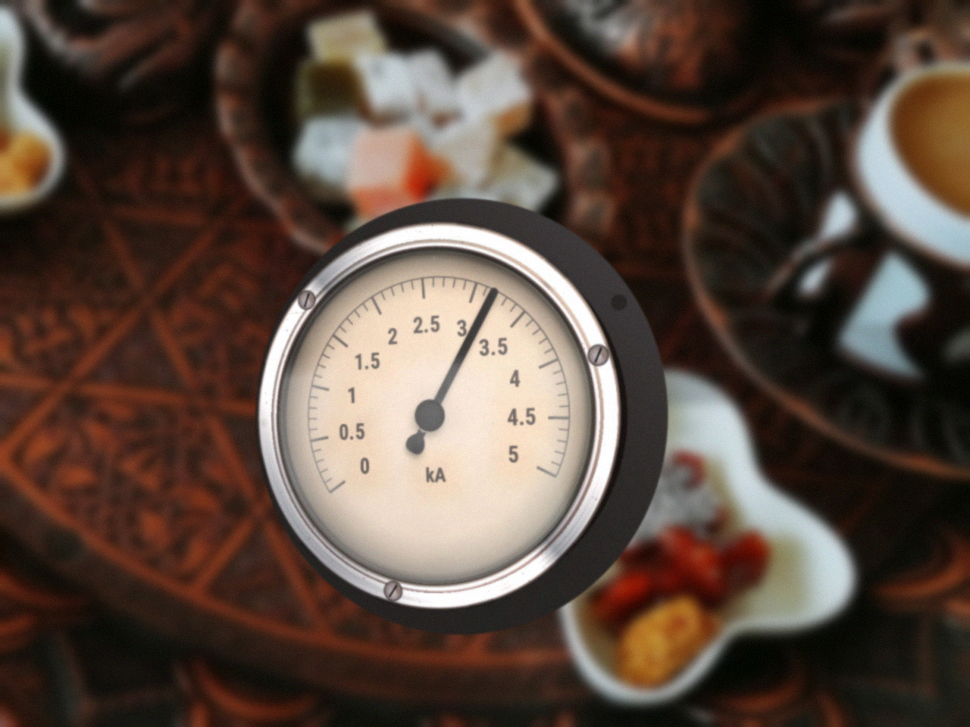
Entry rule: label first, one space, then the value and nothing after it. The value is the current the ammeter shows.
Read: 3.2 kA
